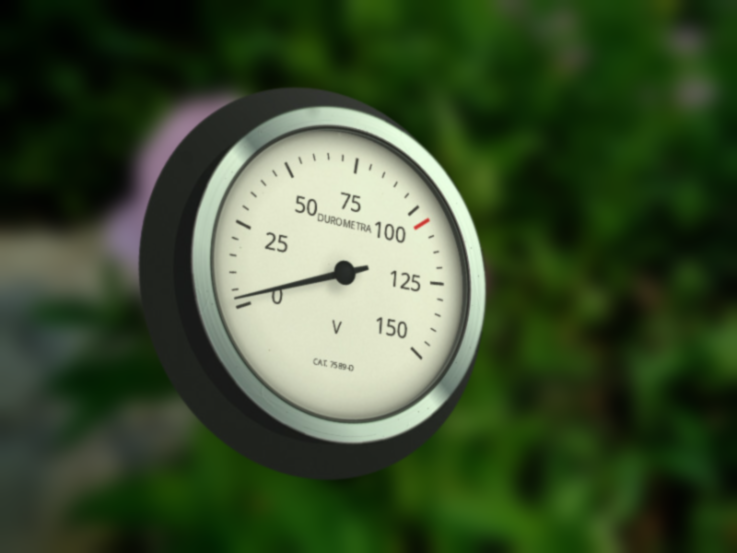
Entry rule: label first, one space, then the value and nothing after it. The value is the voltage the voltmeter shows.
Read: 2.5 V
